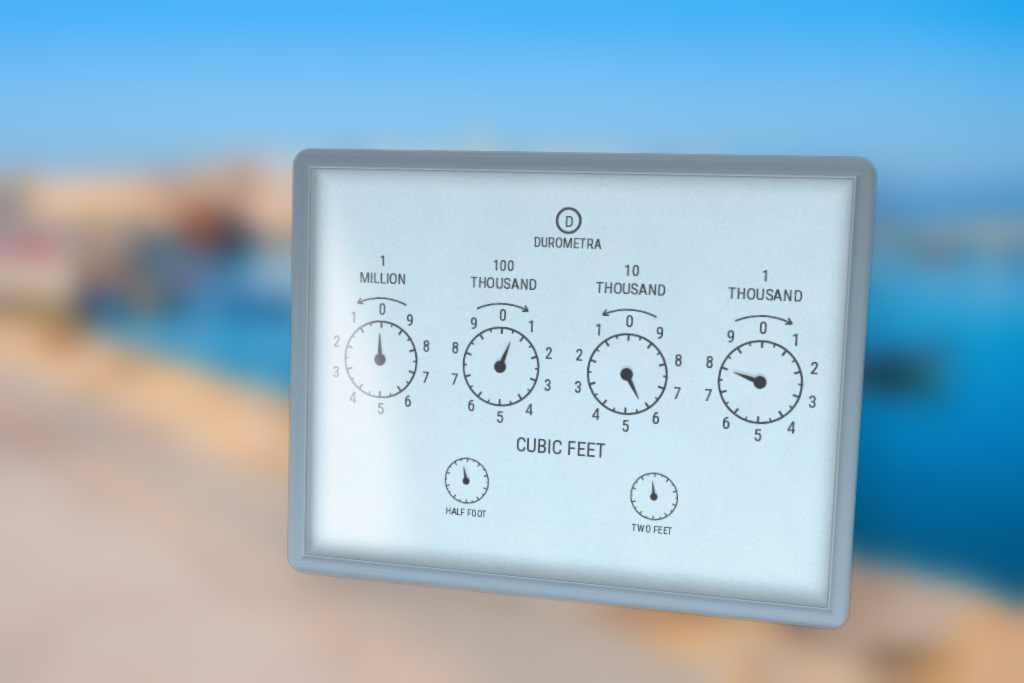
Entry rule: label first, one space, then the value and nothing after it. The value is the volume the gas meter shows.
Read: 5800 ft³
